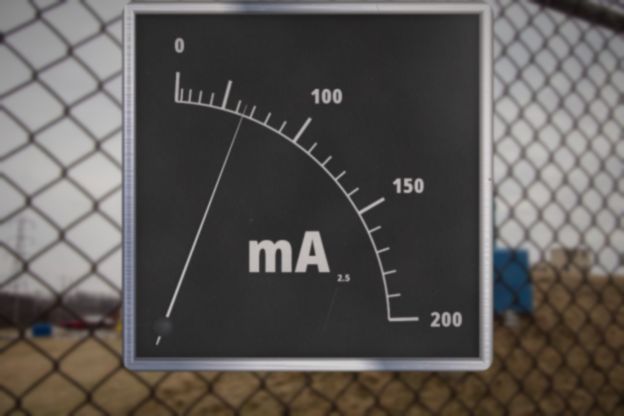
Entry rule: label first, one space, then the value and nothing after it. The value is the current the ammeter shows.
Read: 65 mA
